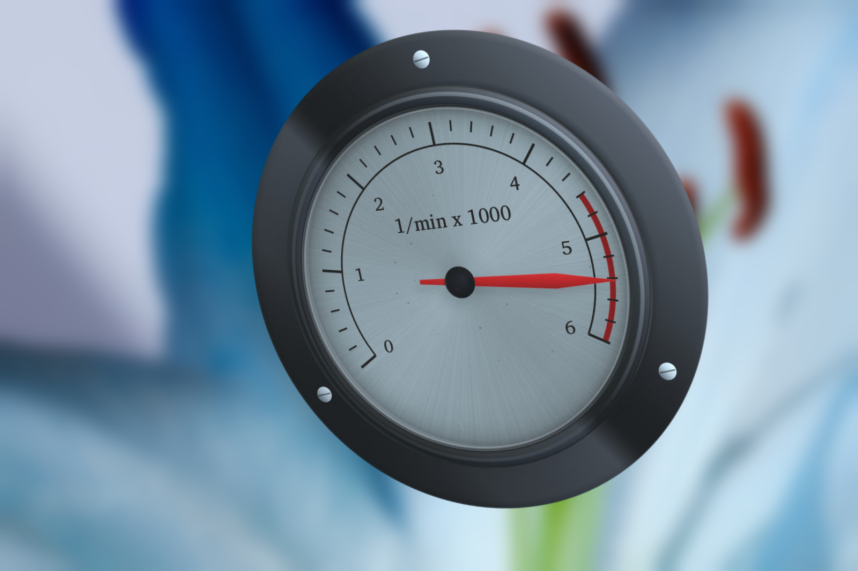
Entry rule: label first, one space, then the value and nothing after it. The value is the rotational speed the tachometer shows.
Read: 5400 rpm
